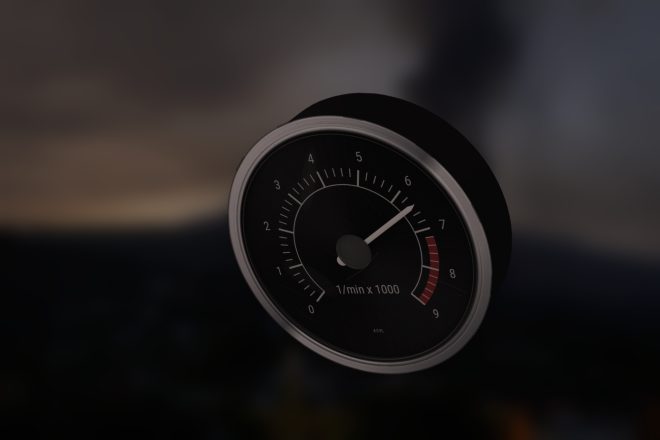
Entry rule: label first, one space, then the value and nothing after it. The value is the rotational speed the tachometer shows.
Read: 6400 rpm
